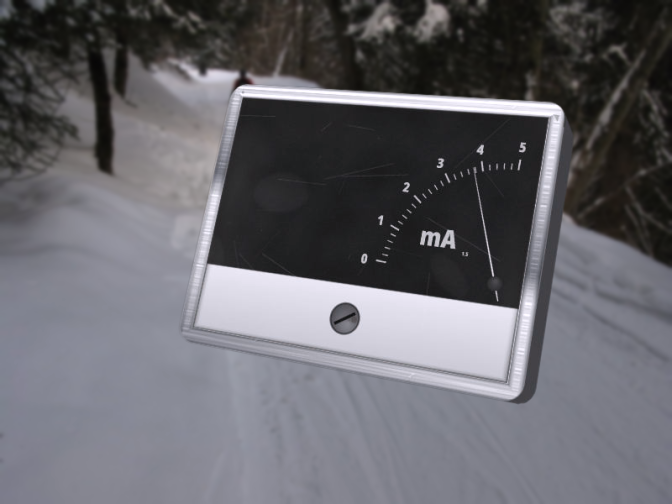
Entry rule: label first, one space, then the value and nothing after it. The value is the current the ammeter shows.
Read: 3.8 mA
